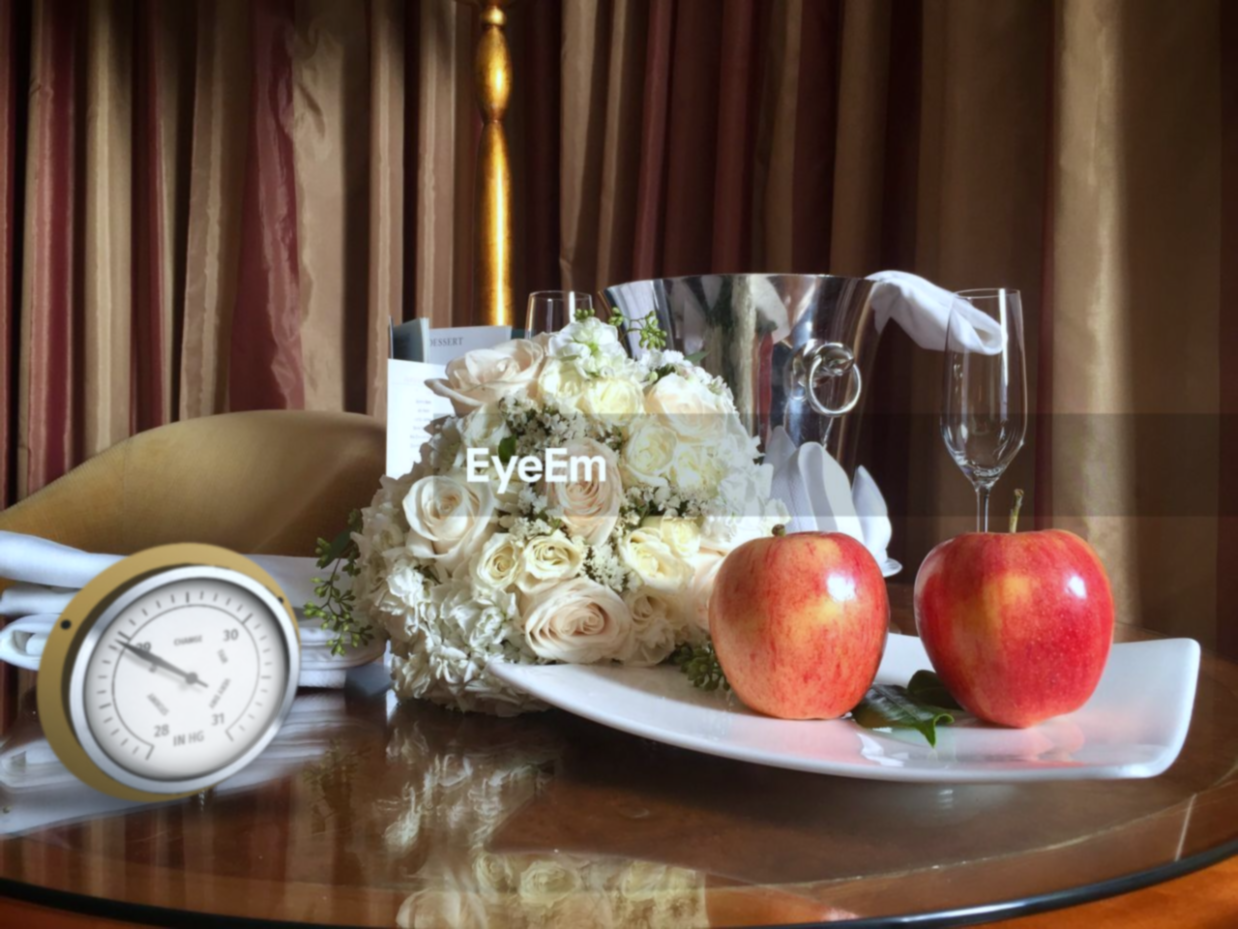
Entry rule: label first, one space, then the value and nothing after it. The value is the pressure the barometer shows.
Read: 28.95 inHg
